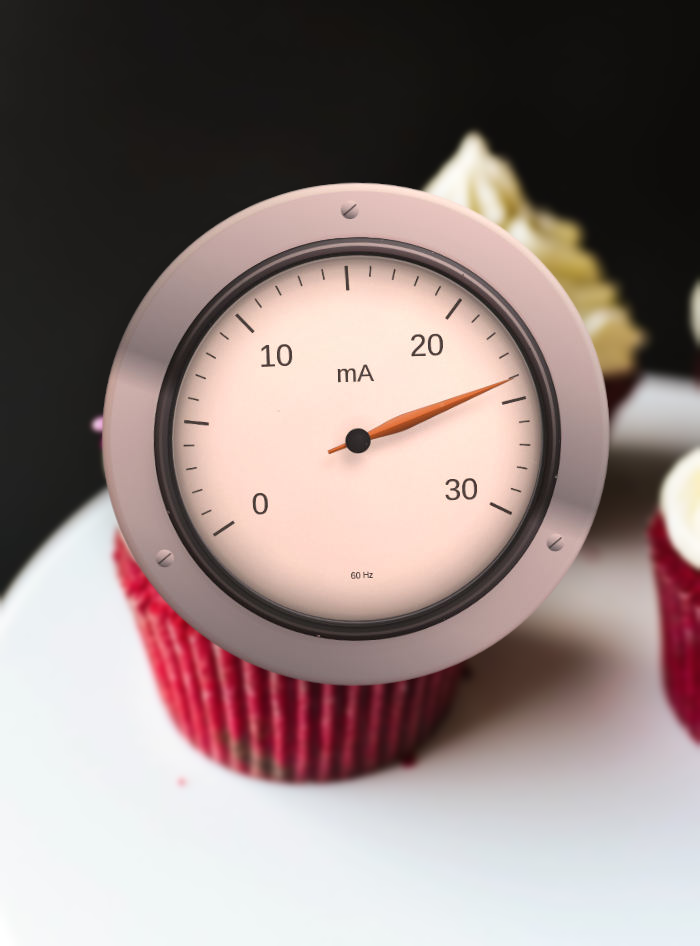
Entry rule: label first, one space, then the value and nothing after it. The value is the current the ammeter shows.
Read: 24 mA
